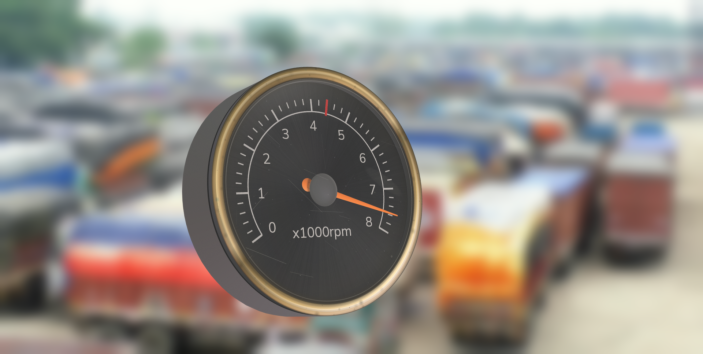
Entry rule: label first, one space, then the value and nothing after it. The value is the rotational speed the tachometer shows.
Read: 7600 rpm
